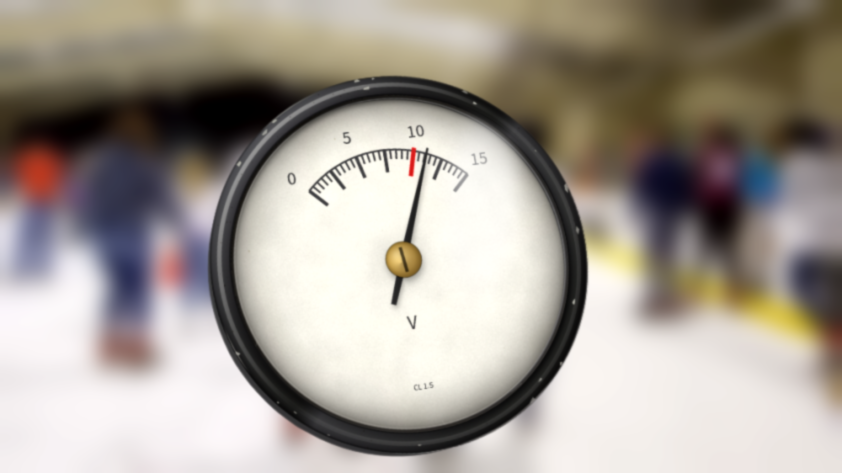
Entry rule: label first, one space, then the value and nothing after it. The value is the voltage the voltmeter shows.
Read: 11 V
